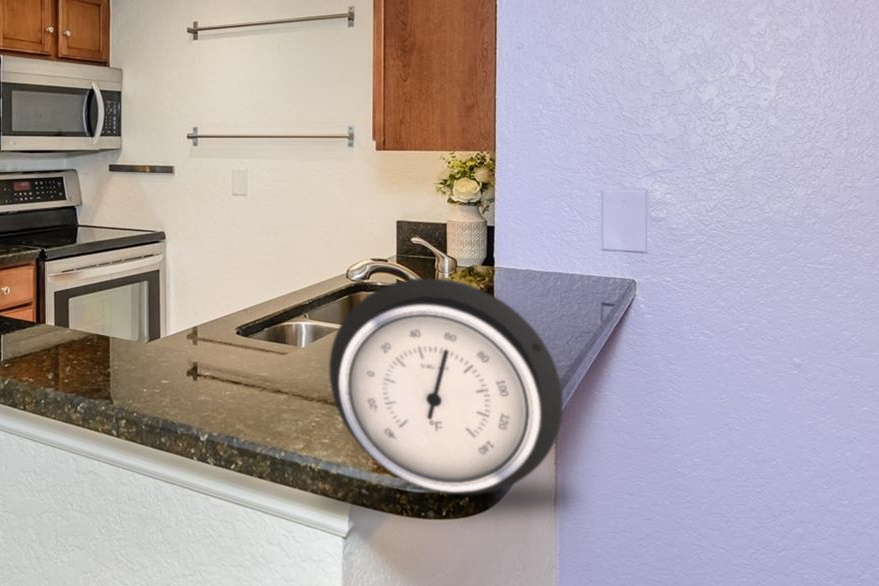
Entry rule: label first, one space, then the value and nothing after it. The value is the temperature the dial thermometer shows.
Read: 60 °F
